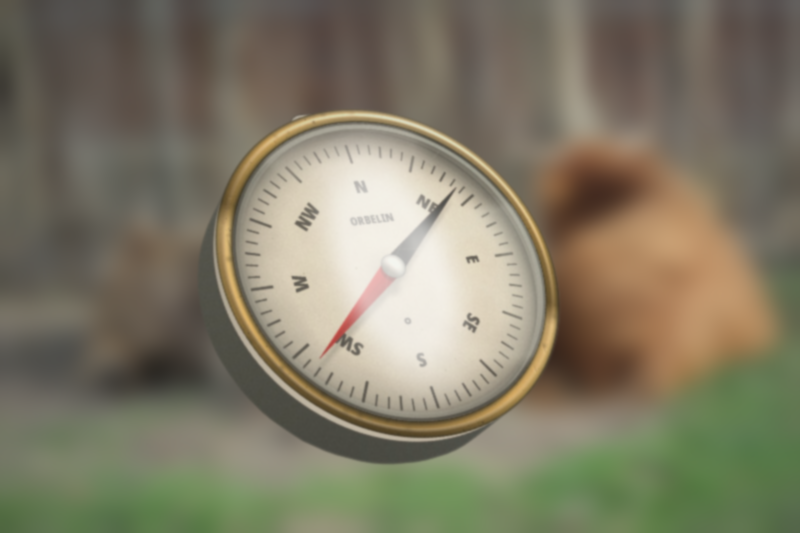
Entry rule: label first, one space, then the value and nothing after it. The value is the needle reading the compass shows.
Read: 232.5 °
